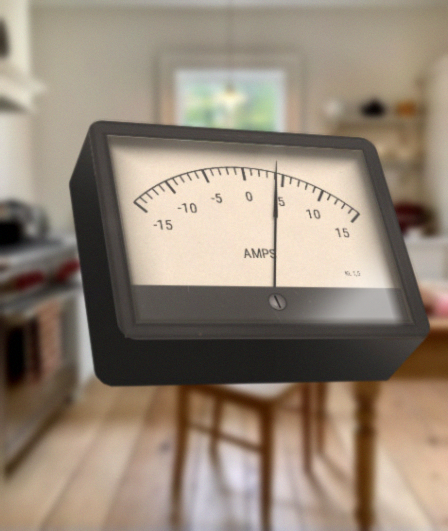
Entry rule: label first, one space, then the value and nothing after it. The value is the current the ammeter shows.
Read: 4 A
